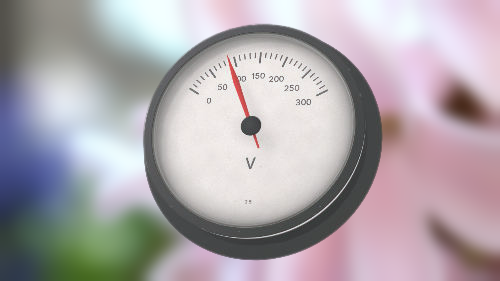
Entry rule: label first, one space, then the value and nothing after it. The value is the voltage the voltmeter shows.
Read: 90 V
